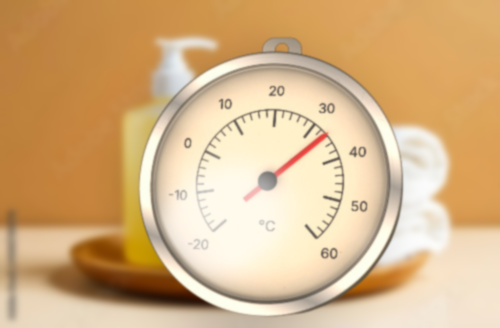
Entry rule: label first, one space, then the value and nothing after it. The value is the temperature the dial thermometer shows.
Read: 34 °C
